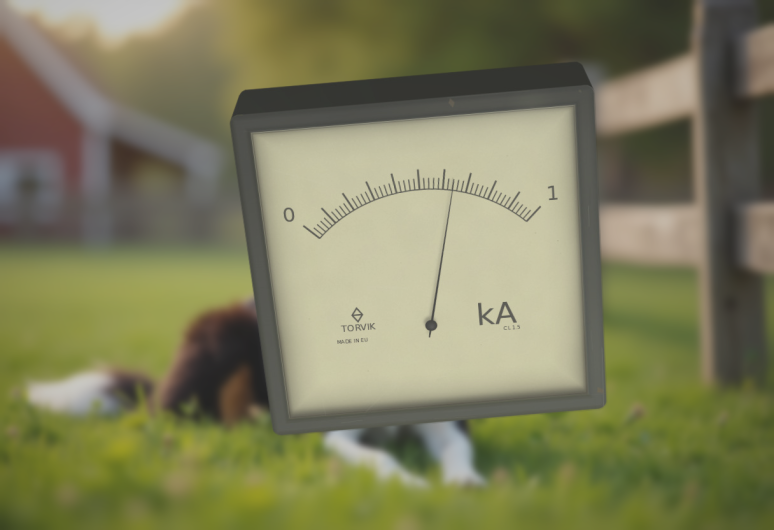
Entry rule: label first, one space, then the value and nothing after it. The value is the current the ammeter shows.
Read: 0.64 kA
